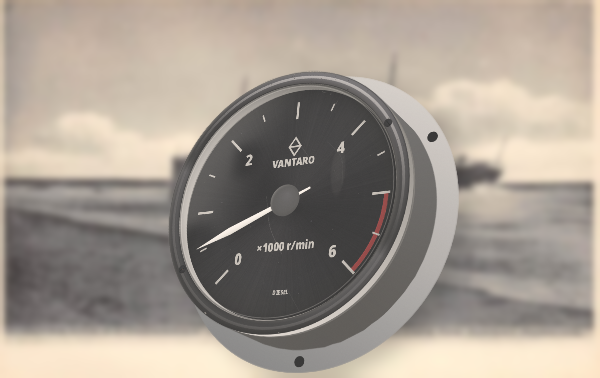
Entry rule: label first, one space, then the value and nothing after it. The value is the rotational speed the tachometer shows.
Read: 500 rpm
